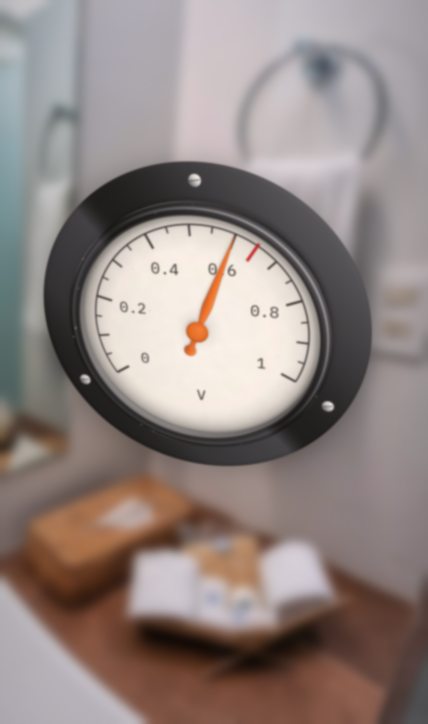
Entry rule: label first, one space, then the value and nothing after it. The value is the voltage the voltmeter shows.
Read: 0.6 V
